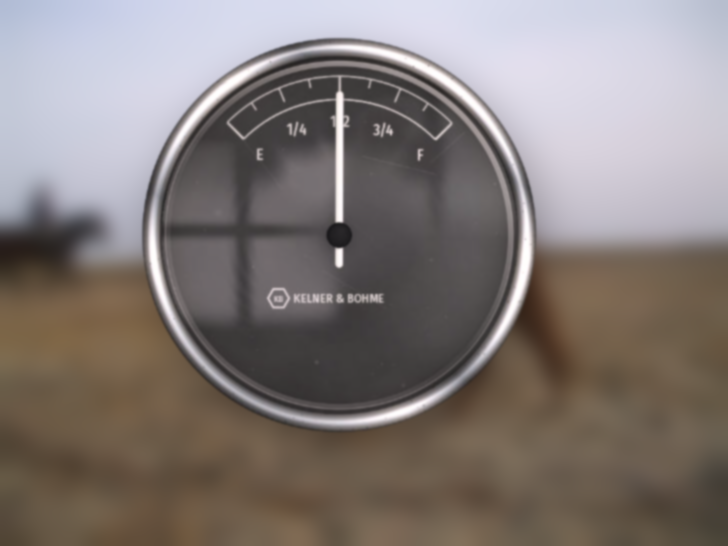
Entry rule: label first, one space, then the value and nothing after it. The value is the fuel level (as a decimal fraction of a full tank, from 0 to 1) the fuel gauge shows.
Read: 0.5
